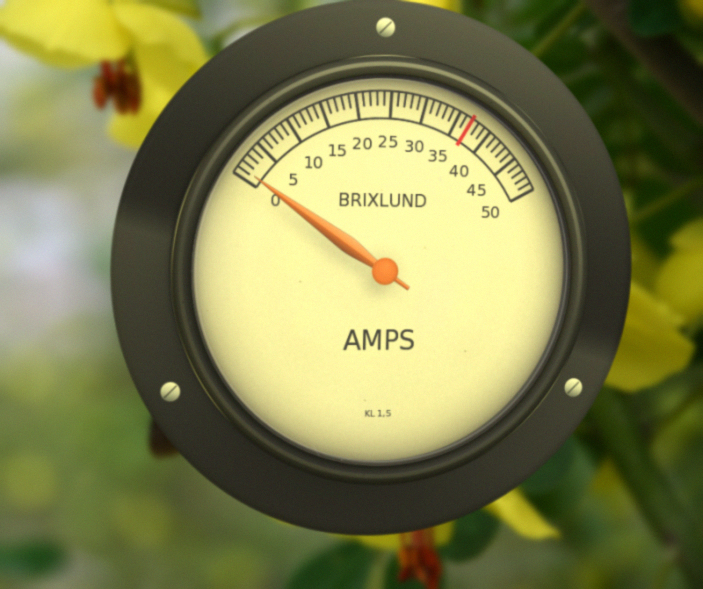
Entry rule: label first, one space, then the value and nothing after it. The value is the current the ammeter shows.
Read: 1 A
